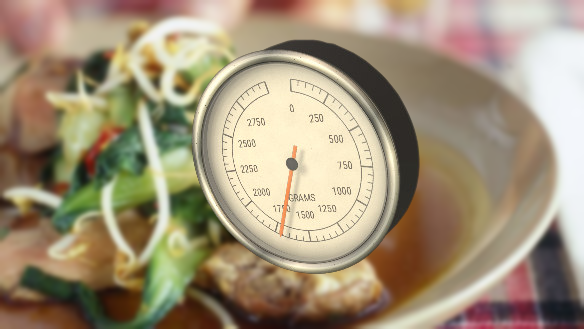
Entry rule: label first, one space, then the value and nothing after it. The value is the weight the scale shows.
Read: 1700 g
